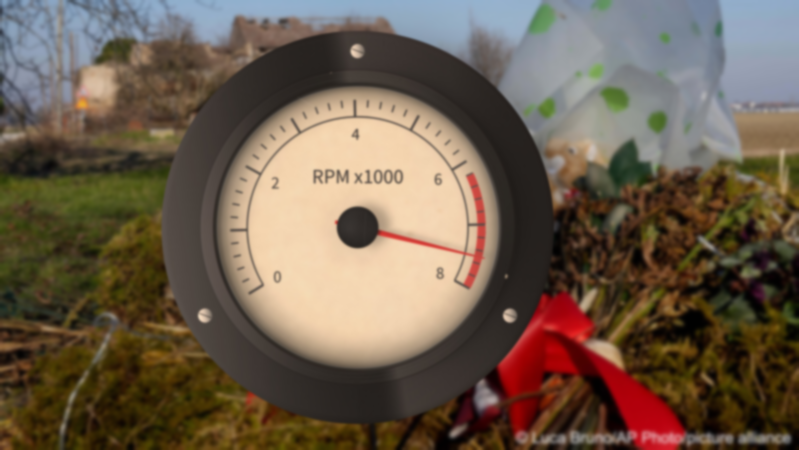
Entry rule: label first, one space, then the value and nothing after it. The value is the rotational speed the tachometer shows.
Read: 7500 rpm
